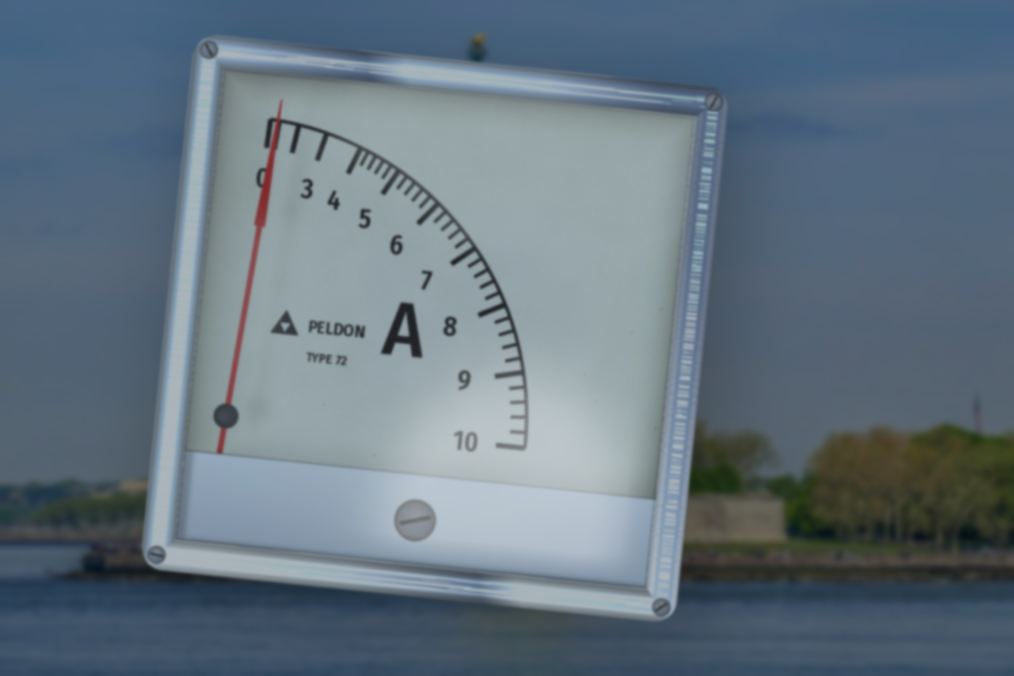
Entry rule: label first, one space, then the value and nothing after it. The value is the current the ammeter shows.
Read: 1 A
